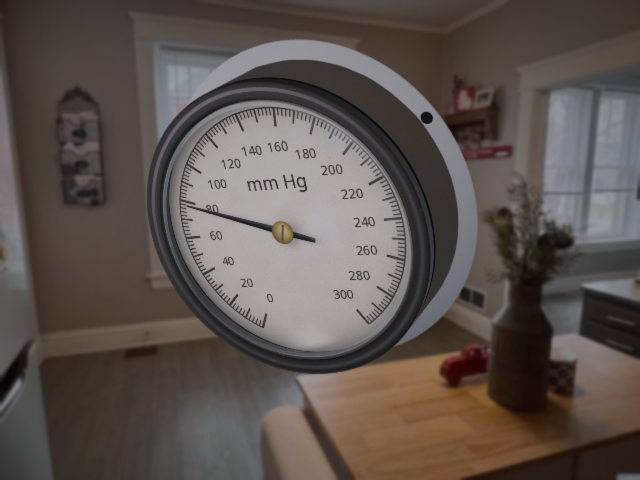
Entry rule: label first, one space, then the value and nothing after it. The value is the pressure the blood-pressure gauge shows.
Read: 80 mmHg
